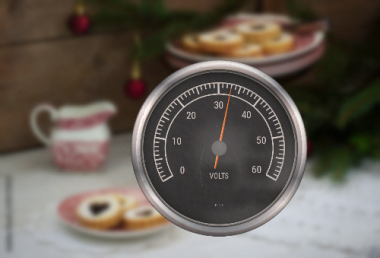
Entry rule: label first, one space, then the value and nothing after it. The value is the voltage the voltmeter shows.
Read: 33 V
